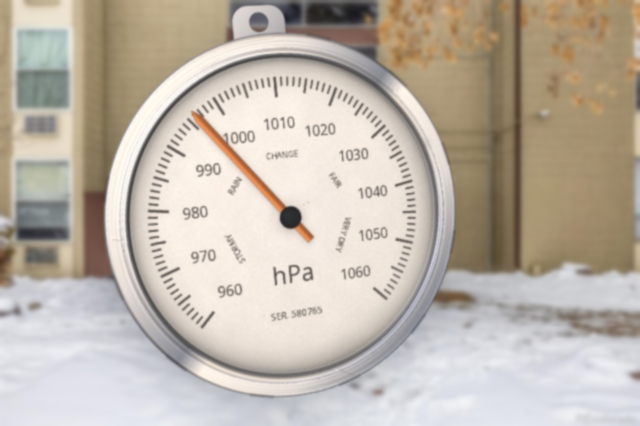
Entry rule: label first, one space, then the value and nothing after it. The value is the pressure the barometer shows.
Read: 996 hPa
